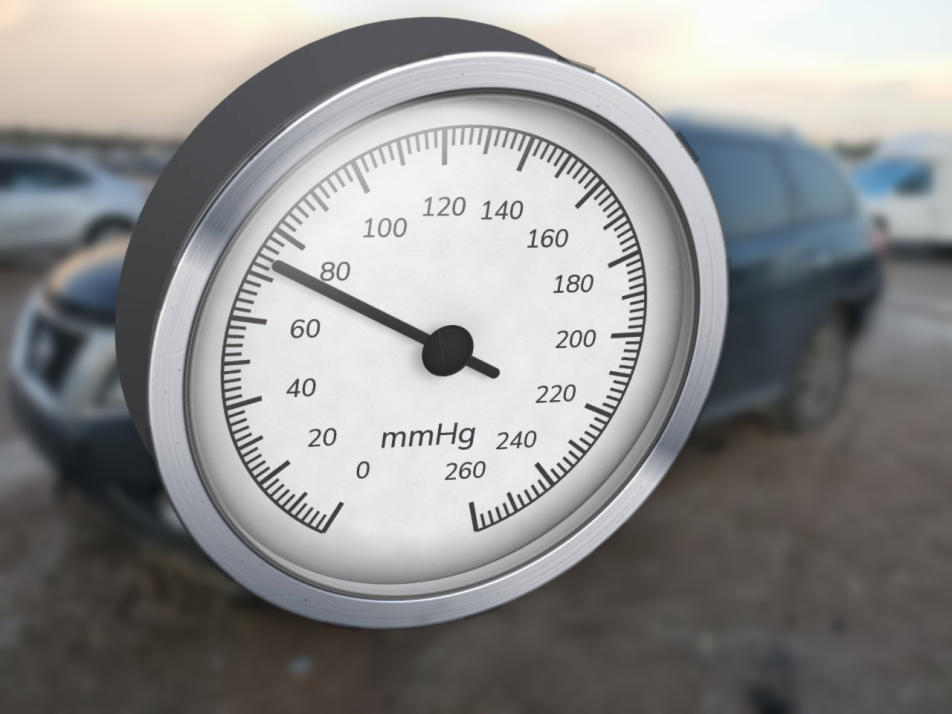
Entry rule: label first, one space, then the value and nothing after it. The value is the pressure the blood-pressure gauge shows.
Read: 74 mmHg
